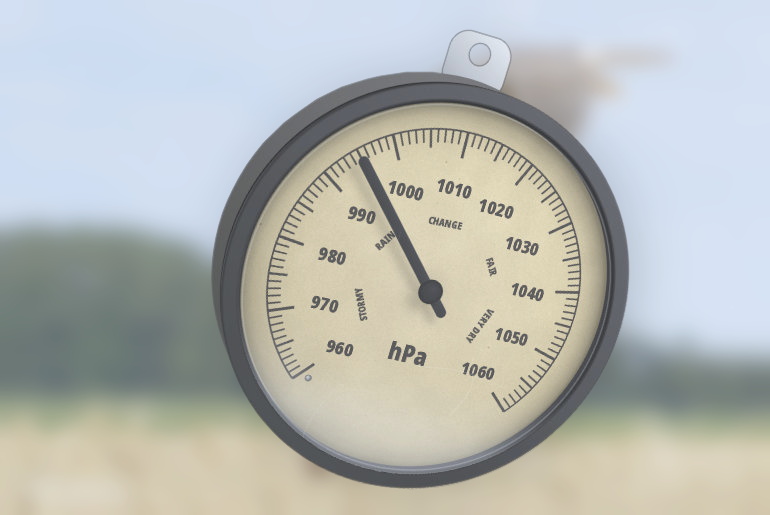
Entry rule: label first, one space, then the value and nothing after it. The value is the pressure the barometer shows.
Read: 995 hPa
